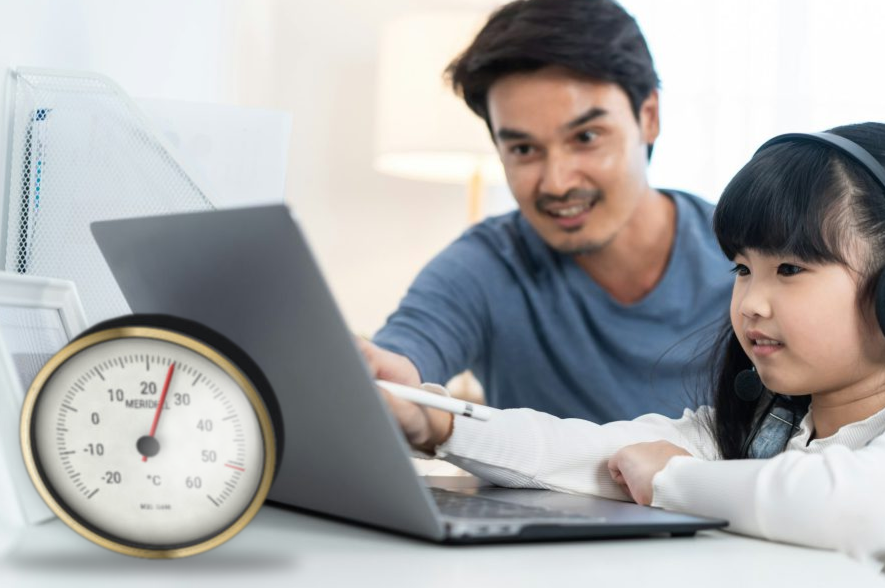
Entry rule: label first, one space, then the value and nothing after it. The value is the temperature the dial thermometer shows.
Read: 25 °C
